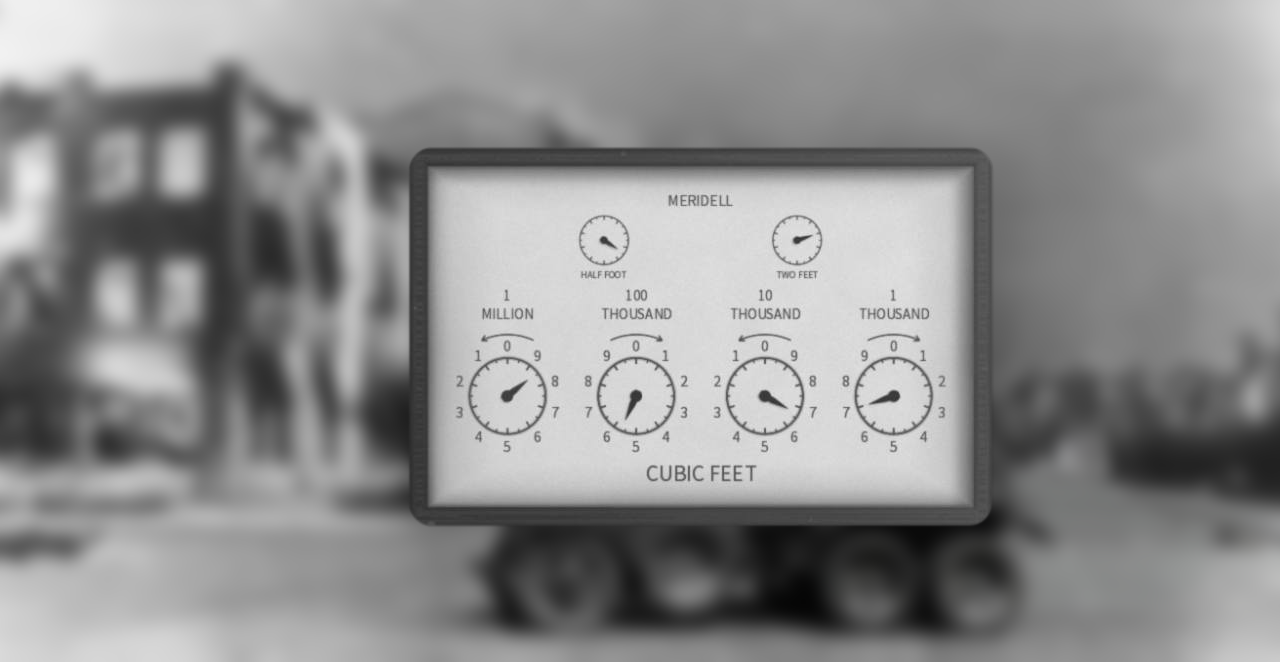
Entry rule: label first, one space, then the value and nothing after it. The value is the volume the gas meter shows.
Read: 856700 ft³
